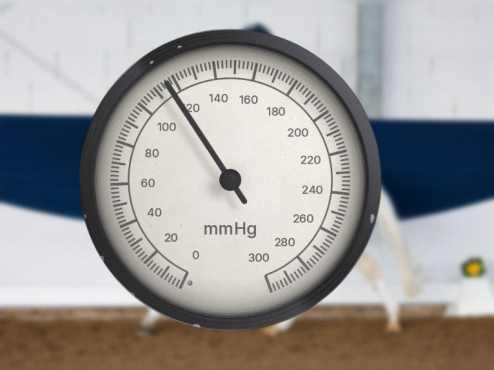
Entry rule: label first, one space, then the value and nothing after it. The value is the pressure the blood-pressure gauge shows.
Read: 116 mmHg
